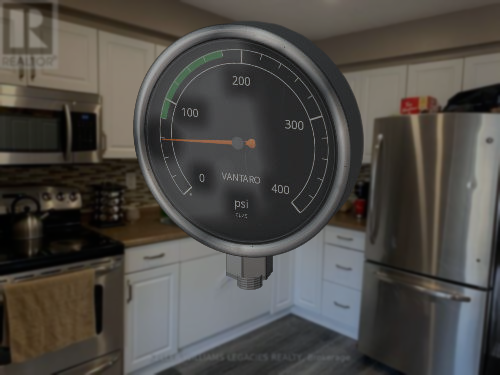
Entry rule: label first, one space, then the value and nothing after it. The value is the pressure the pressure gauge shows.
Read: 60 psi
